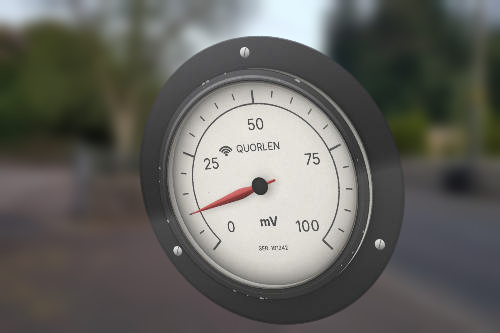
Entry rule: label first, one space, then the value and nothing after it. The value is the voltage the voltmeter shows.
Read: 10 mV
